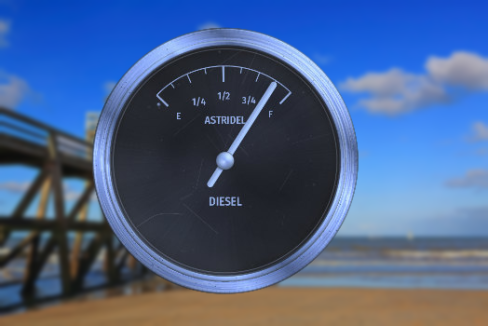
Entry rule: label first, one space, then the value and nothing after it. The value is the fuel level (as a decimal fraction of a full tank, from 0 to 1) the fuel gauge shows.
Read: 0.875
